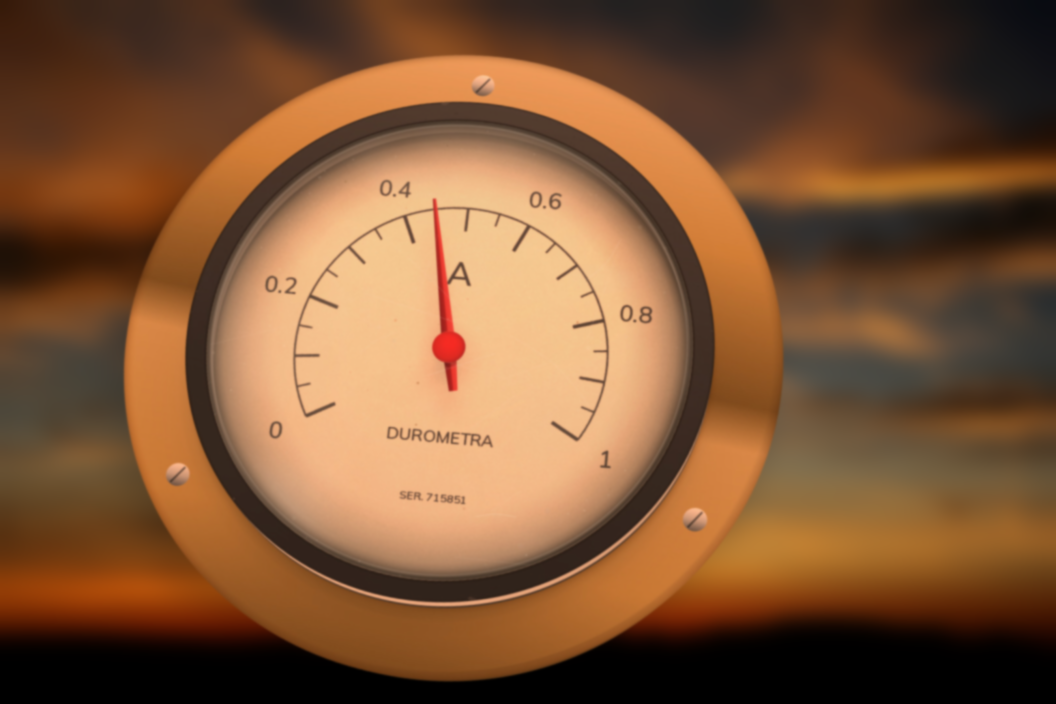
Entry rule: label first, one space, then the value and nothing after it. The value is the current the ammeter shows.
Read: 0.45 A
